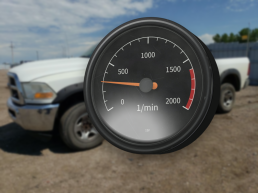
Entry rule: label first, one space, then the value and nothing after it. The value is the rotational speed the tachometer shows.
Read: 300 rpm
